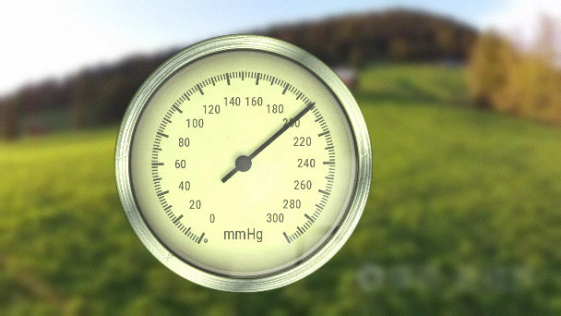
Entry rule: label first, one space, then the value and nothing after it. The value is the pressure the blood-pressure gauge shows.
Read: 200 mmHg
